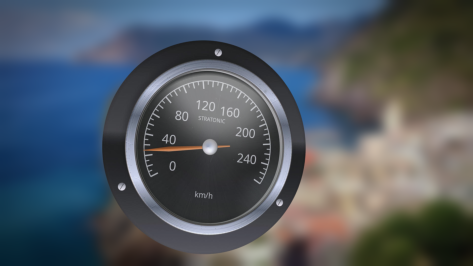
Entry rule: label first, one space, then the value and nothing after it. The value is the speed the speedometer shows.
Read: 25 km/h
